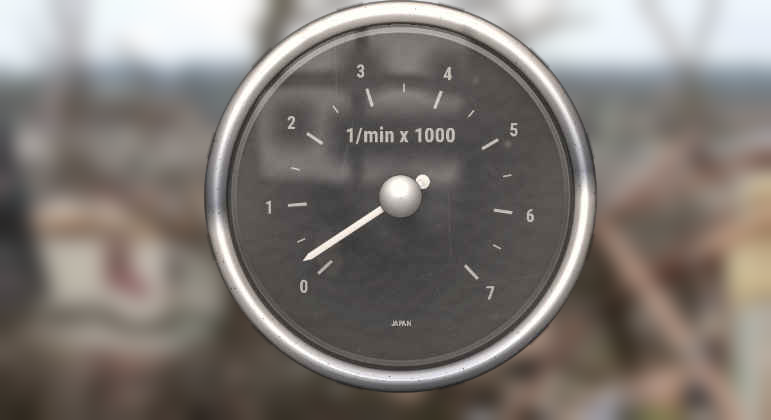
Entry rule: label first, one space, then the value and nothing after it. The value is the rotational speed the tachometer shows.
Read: 250 rpm
